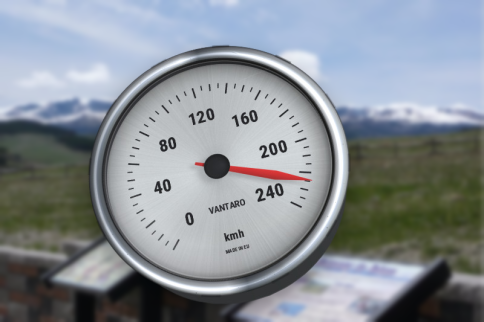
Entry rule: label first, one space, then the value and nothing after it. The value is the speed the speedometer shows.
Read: 225 km/h
